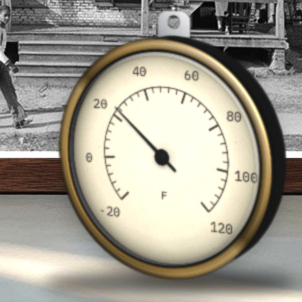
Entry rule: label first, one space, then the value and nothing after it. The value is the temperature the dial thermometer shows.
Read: 24 °F
